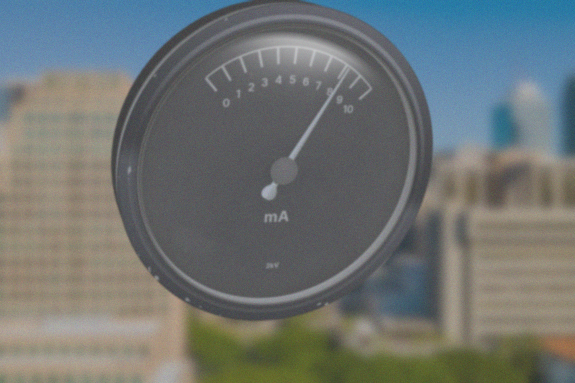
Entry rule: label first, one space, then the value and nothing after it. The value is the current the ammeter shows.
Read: 8 mA
